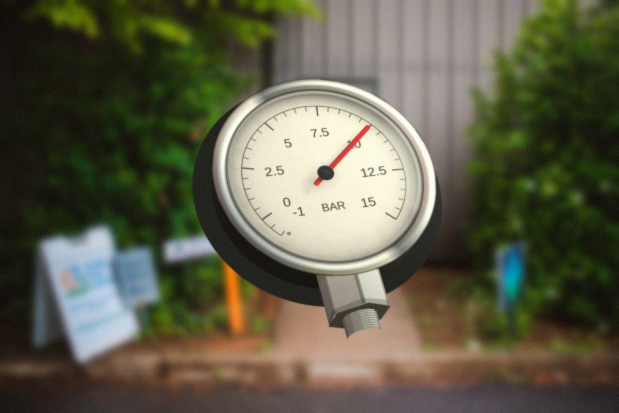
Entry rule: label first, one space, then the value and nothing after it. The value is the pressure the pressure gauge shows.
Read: 10 bar
